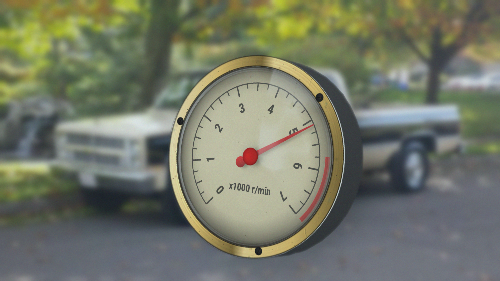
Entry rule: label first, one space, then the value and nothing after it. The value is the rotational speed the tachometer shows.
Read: 5125 rpm
